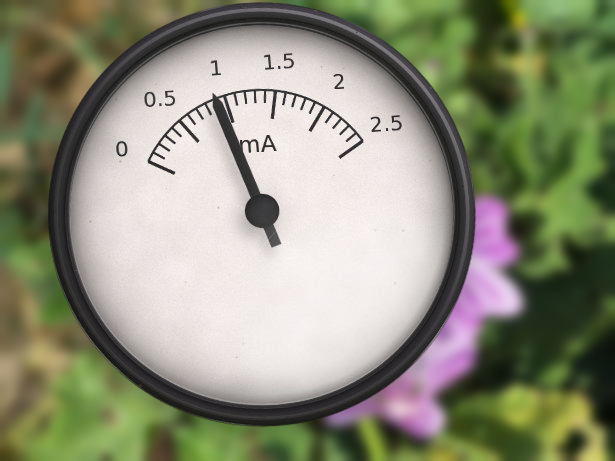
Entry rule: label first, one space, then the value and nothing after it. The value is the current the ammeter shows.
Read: 0.9 mA
